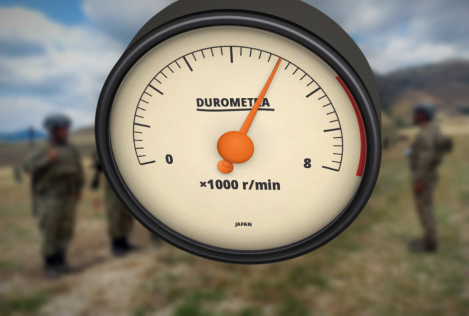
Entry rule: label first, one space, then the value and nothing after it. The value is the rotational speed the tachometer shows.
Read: 5000 rpm
